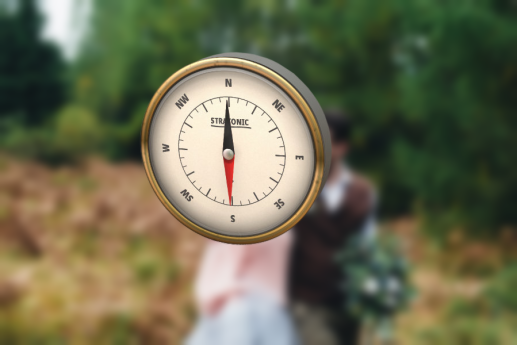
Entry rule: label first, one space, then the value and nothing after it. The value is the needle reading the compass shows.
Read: 180 °
